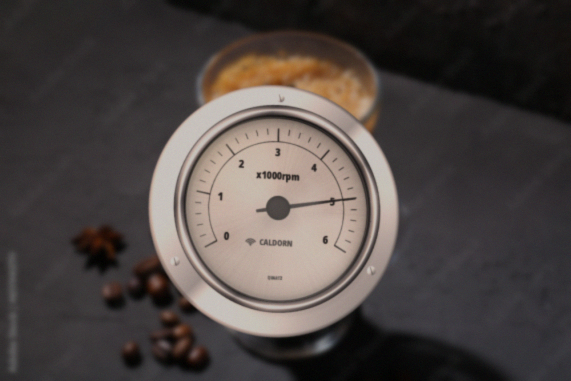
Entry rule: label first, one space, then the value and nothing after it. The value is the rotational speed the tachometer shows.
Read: 5000 rpm
